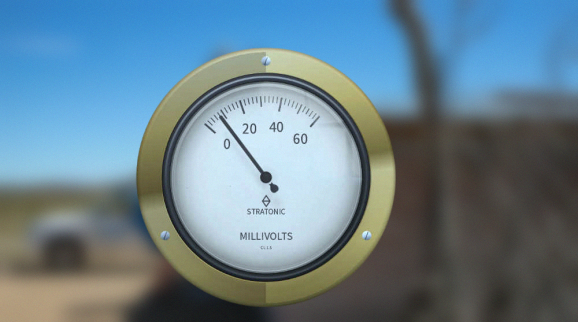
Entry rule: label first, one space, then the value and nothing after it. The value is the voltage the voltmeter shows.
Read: 8 mV
